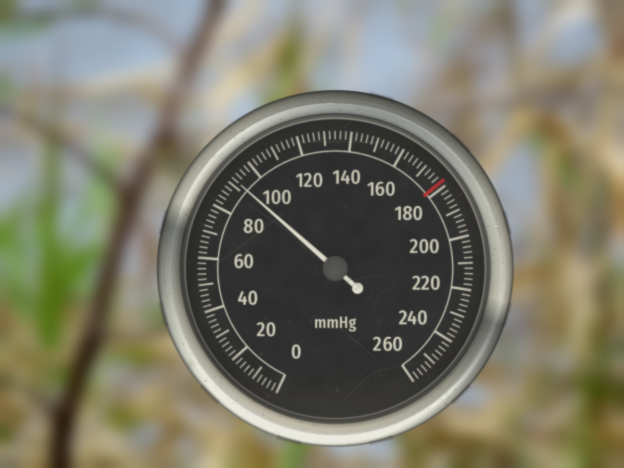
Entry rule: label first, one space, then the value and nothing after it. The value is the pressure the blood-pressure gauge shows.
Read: 92 mmHg
